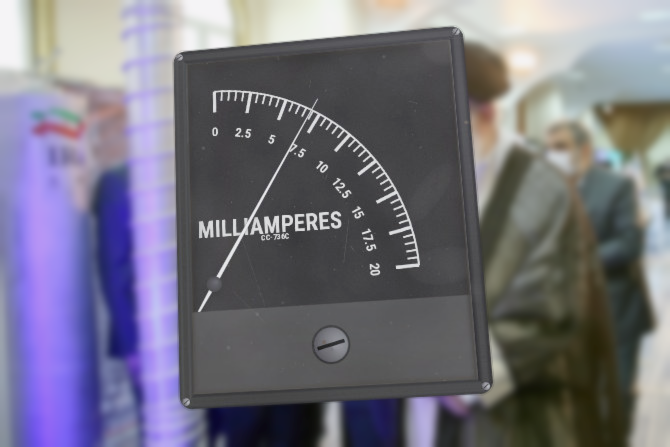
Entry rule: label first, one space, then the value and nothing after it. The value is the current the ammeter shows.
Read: 7 mA
